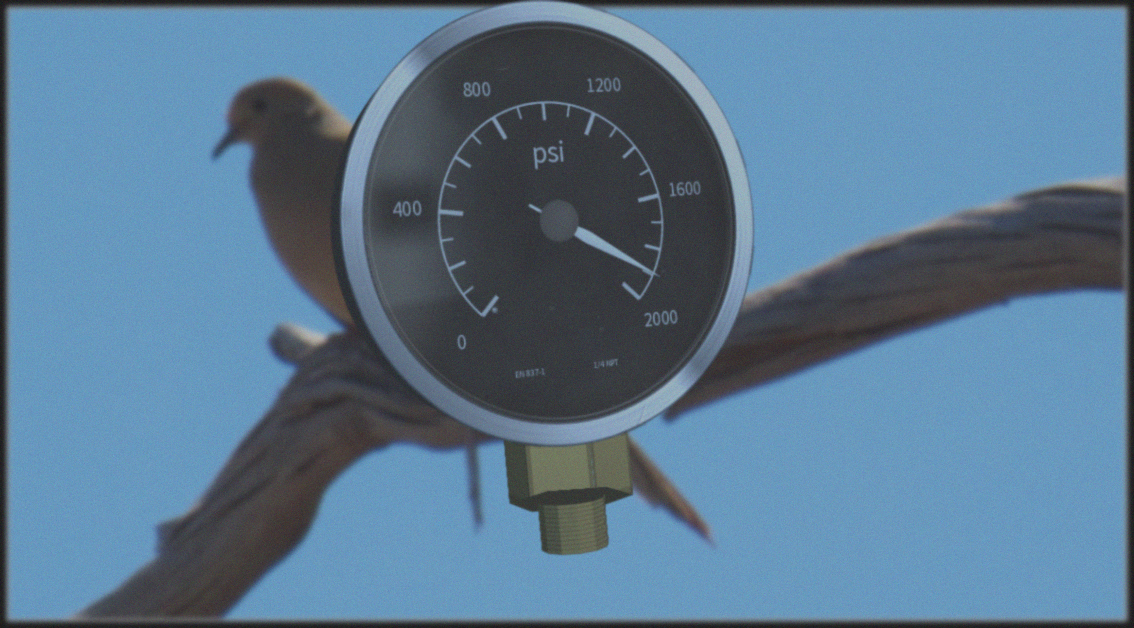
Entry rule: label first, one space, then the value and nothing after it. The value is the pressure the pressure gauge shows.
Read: 1900 psi
